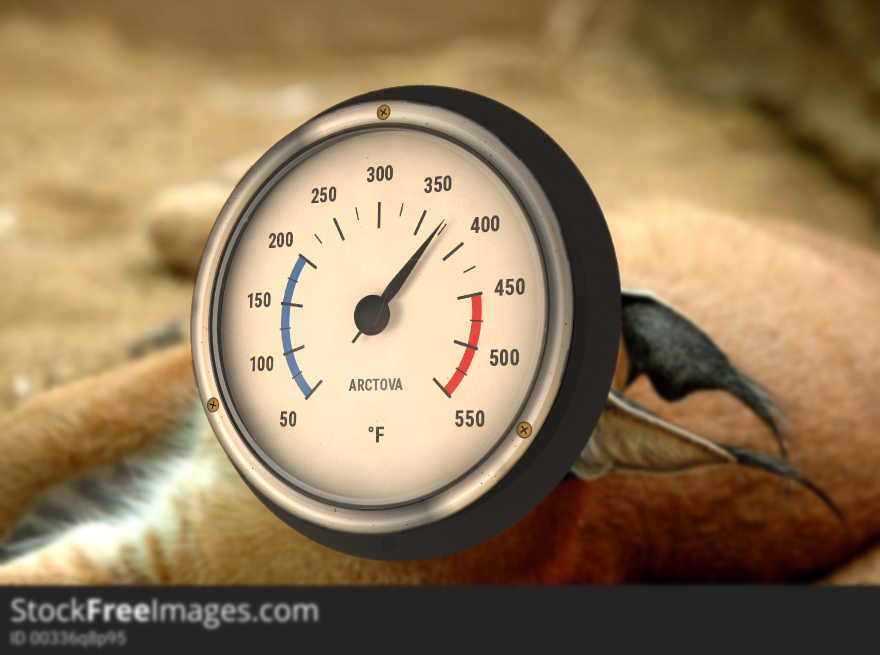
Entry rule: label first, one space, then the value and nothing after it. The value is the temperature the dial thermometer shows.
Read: 375 °F
